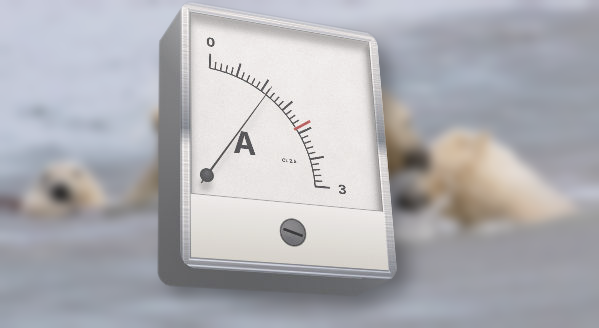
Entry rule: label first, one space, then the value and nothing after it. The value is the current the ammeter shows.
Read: 1.1 A
